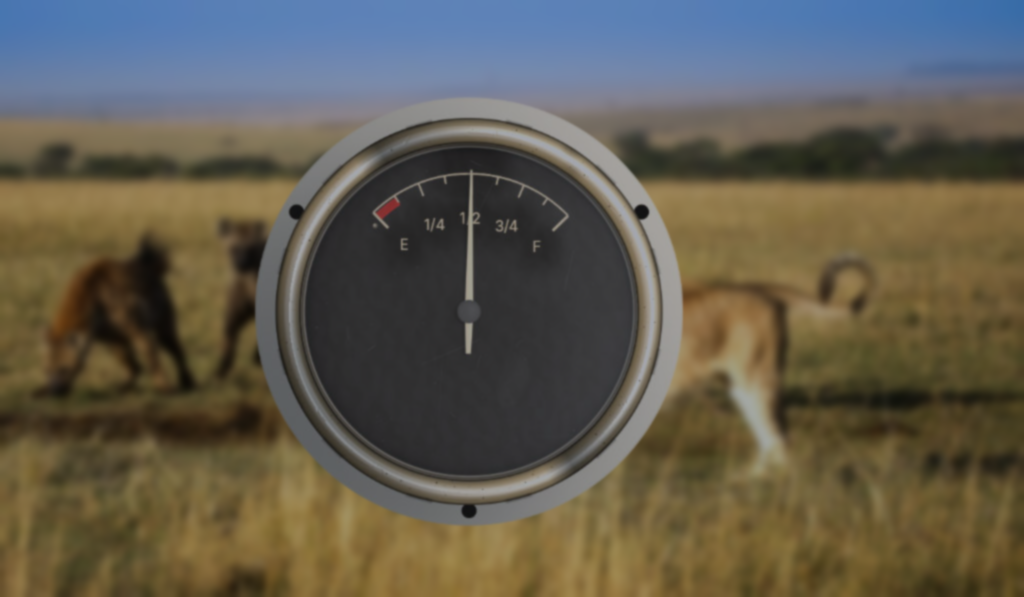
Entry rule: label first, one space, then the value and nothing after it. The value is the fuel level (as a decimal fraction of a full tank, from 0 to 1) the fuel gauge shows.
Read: 0.5
